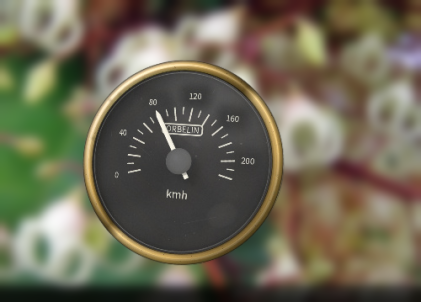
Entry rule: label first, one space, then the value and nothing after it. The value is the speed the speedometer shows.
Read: 80 km/h
